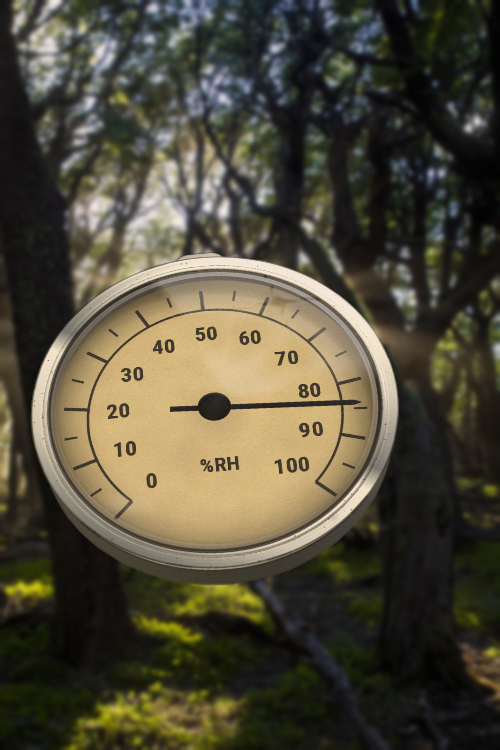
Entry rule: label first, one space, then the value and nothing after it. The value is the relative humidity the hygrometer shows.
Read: 85 %
